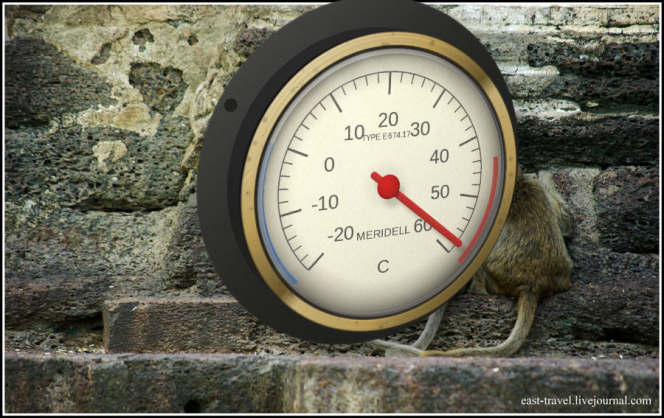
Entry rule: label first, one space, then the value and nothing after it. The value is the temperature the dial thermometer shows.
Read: 58 °C
